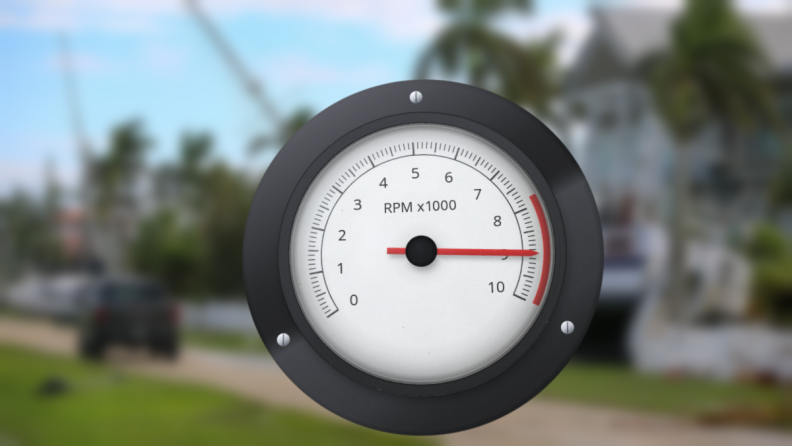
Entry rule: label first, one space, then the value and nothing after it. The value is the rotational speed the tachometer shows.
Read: 9000 rpm
